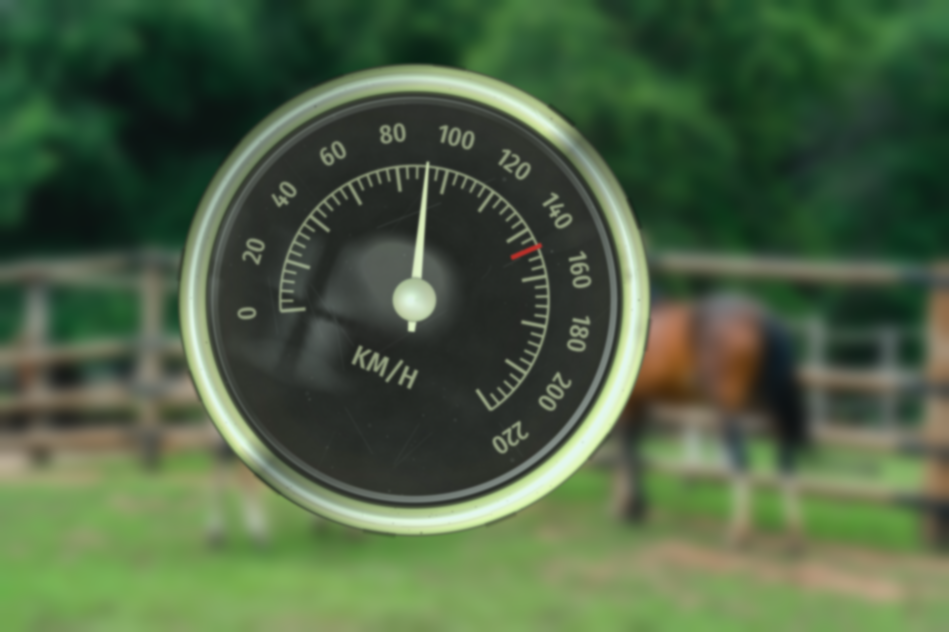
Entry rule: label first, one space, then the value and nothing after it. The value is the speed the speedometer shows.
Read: 92 km/h
